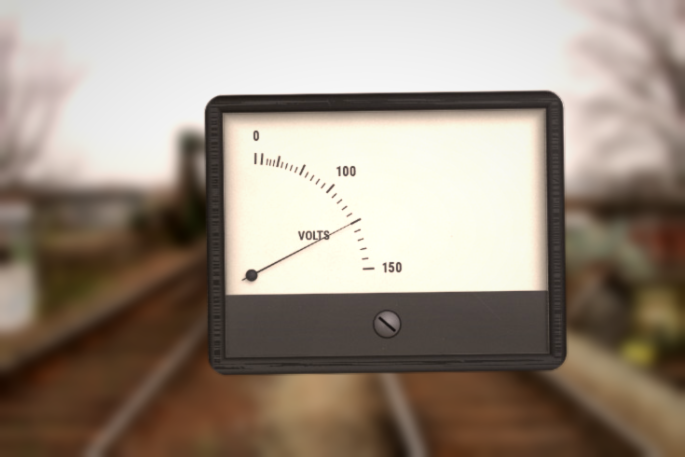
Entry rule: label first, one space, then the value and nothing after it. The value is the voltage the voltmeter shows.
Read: 125 V
